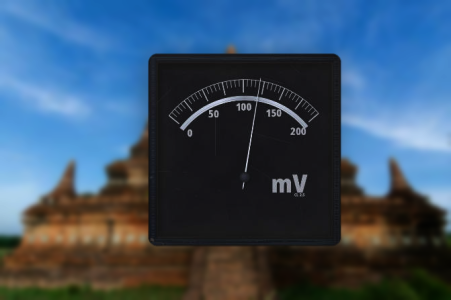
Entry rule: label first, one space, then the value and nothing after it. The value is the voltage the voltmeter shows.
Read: 120 mV
